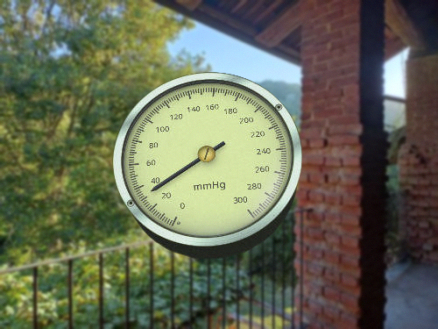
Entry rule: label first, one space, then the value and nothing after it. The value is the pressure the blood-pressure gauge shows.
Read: 30 mmHg
